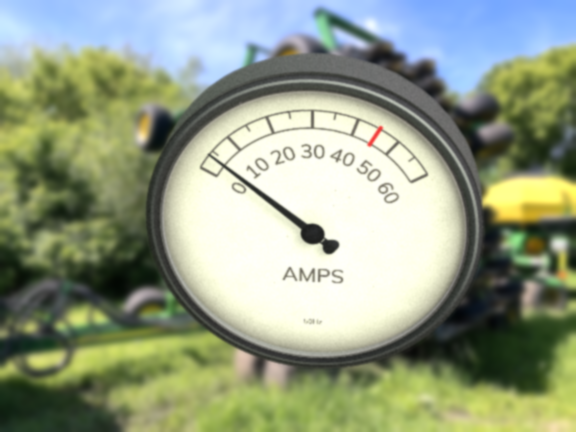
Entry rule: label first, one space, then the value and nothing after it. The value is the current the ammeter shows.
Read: 5 A
